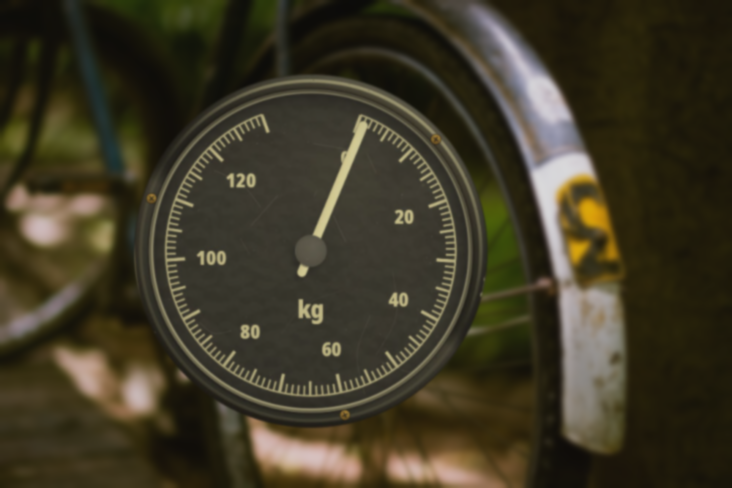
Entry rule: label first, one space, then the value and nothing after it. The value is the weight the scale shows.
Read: 1 kg
